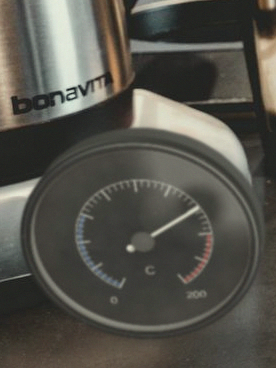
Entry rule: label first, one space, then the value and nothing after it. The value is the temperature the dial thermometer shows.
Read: 140 °C
